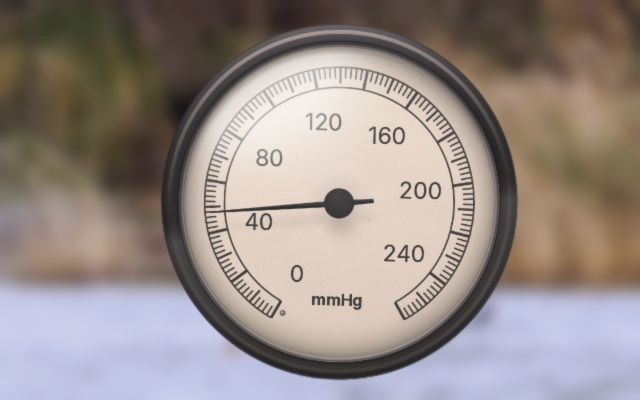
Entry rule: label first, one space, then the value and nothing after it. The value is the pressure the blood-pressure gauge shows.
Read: 48 mmHg
